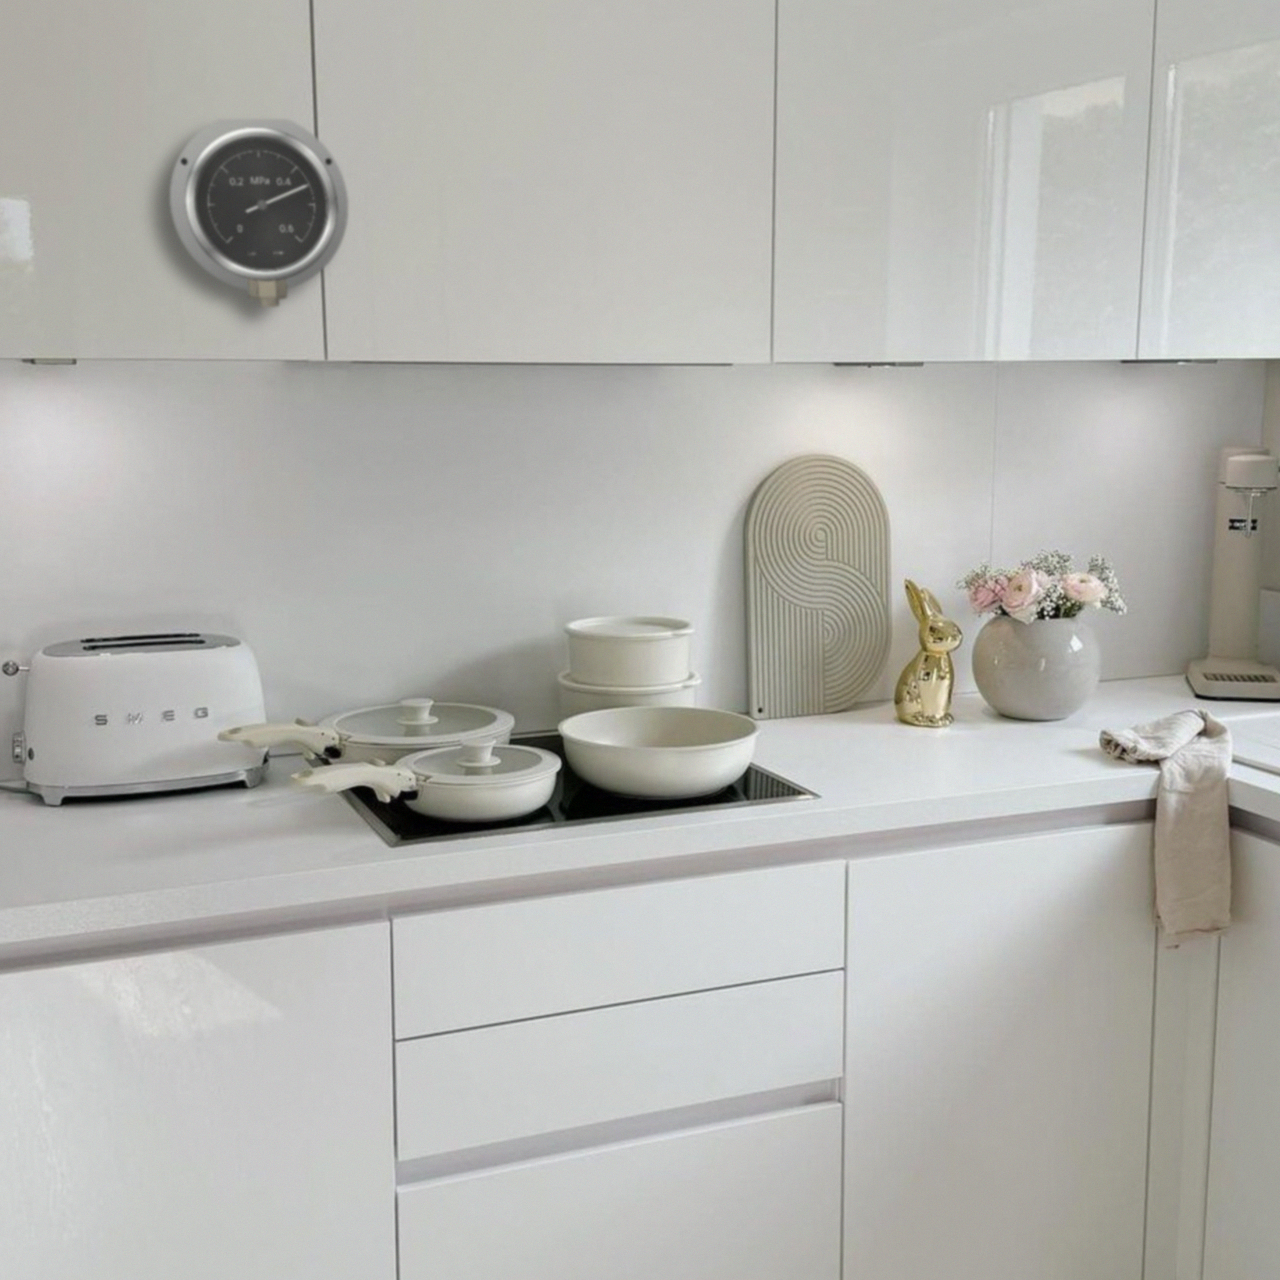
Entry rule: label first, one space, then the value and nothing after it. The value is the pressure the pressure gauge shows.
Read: 0.45 MPa
